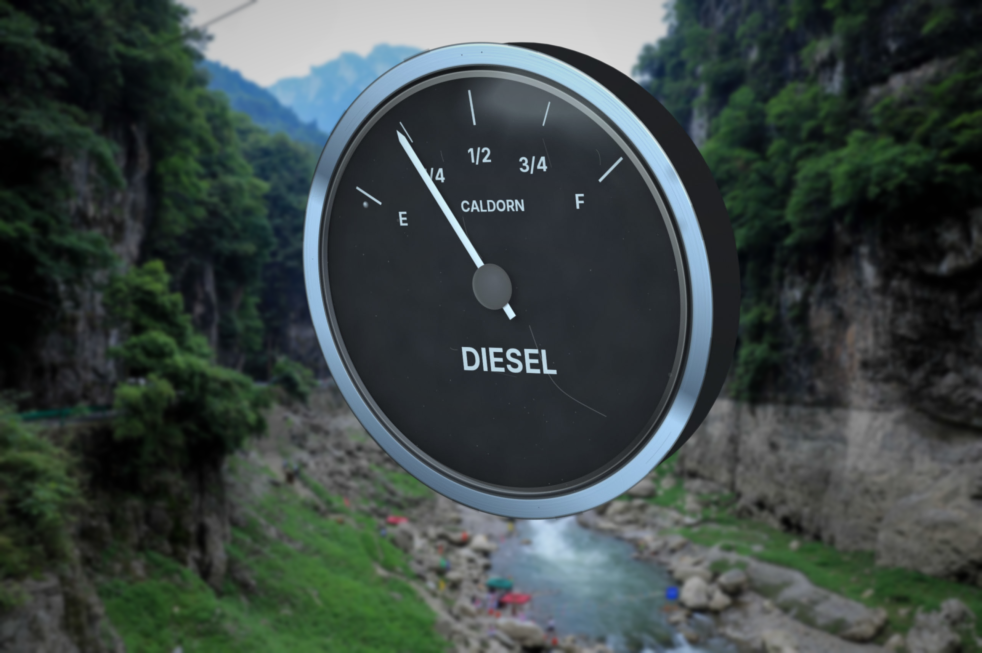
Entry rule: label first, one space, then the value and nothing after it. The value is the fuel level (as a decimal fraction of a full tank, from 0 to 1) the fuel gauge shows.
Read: 0.25
